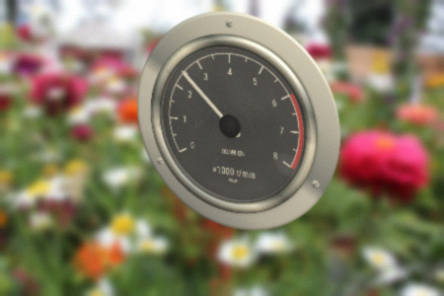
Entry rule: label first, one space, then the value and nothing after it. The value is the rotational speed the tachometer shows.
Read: 2500 rpm
